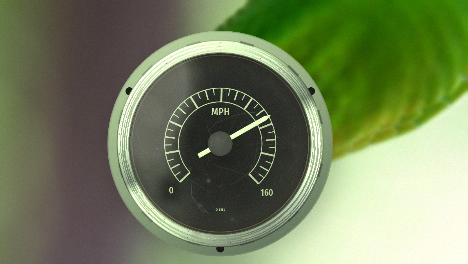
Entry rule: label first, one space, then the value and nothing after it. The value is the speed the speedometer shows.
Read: 115 mph
